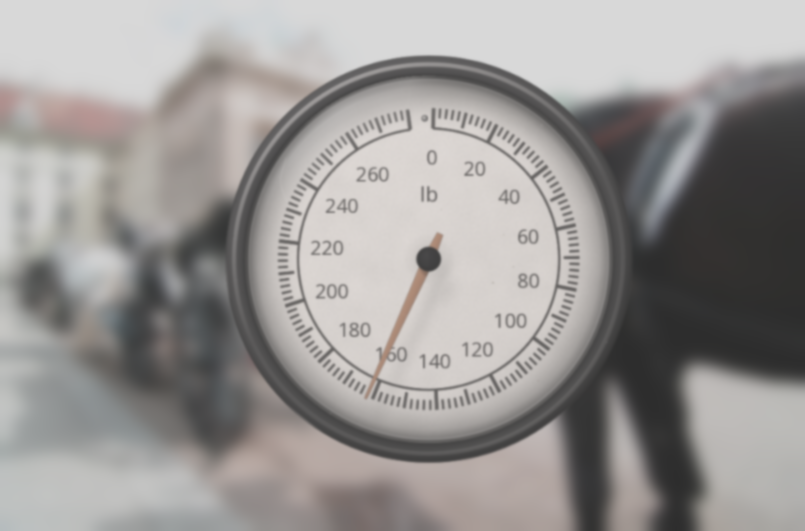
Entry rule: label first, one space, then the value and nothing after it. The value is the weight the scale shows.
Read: 162 lb
